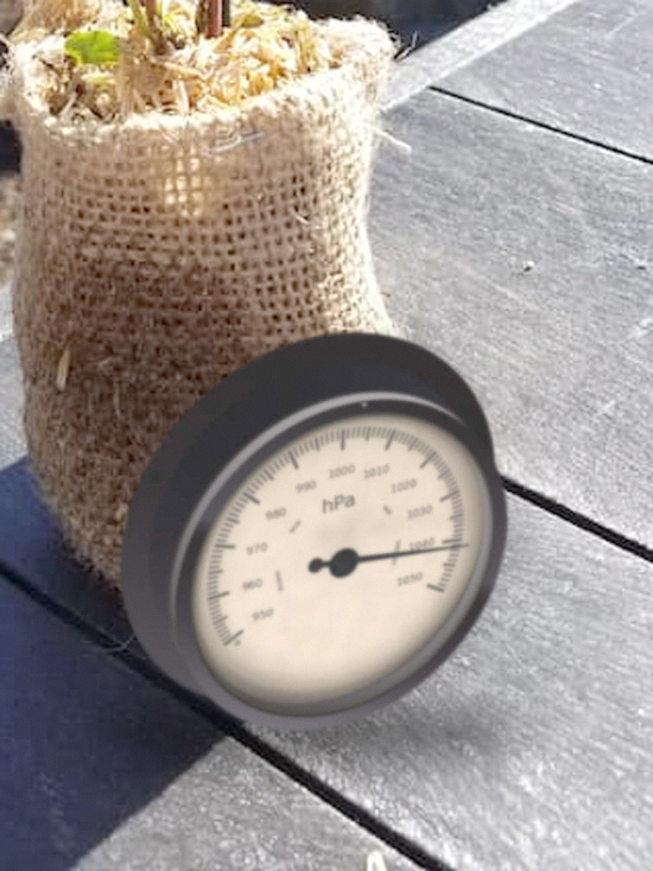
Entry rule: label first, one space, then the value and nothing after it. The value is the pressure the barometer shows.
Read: 1040 hPa
